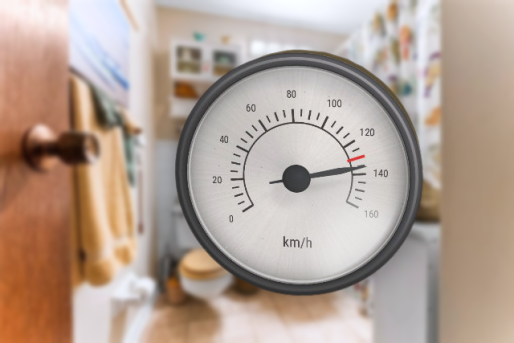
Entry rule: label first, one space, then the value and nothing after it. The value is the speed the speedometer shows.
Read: 135 km/h
